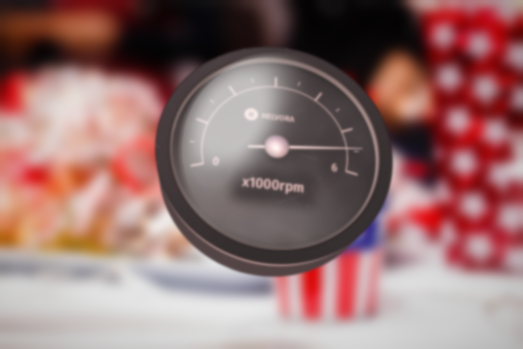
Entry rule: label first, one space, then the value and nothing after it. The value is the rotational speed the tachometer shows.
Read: 5500 rpm
